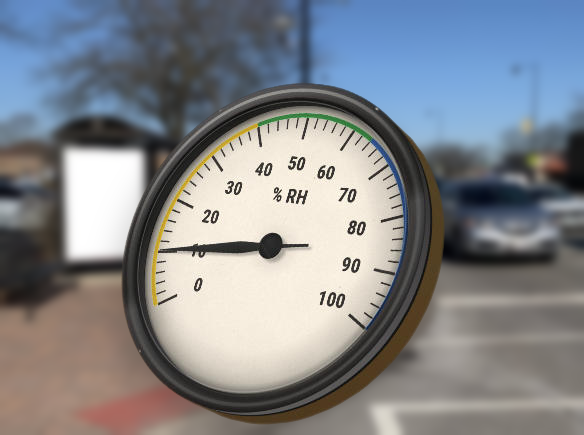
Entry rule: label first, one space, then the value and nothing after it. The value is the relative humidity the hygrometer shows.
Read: 10 %
